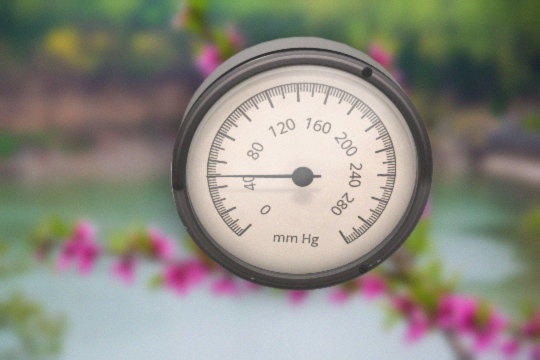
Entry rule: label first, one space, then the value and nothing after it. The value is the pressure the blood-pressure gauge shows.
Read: 50 mmHg
